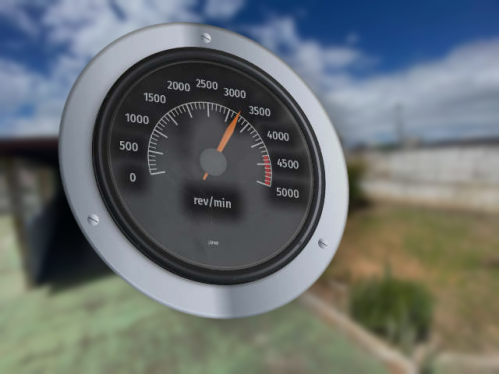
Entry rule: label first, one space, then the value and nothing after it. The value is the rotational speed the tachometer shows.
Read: 3200 rpm
